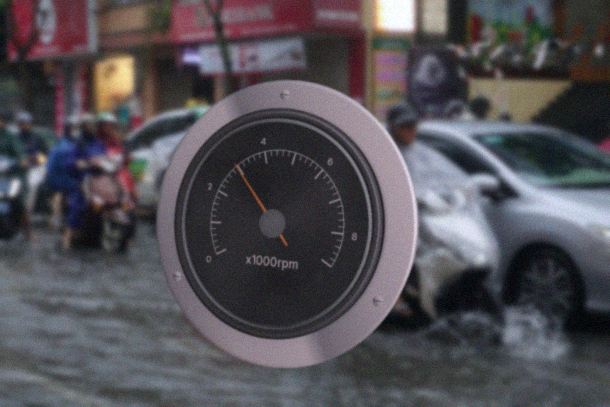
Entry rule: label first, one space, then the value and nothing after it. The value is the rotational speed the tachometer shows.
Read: 3000 rpm
